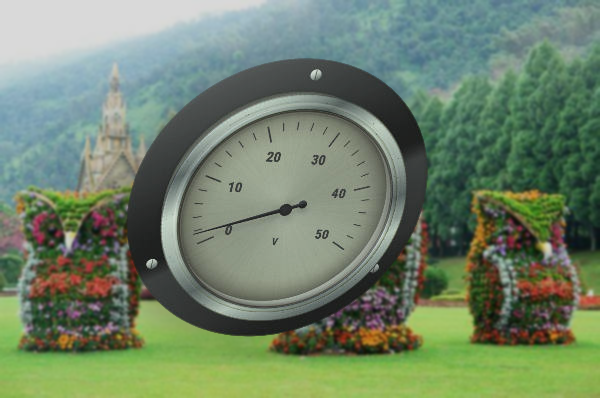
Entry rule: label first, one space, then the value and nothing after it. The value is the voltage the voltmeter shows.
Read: 2 V
